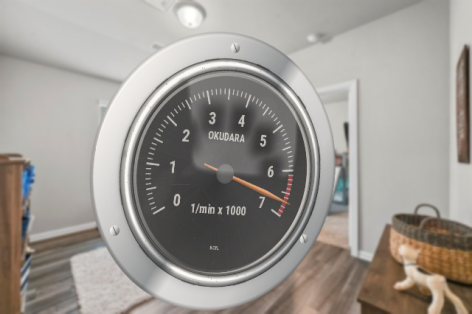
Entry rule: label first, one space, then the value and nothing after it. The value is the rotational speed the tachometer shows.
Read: 6700 rpm
